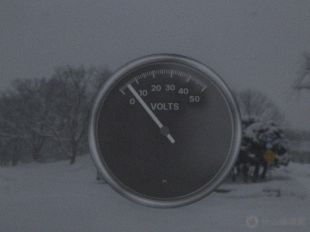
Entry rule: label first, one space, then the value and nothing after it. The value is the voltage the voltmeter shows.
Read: 5 V
